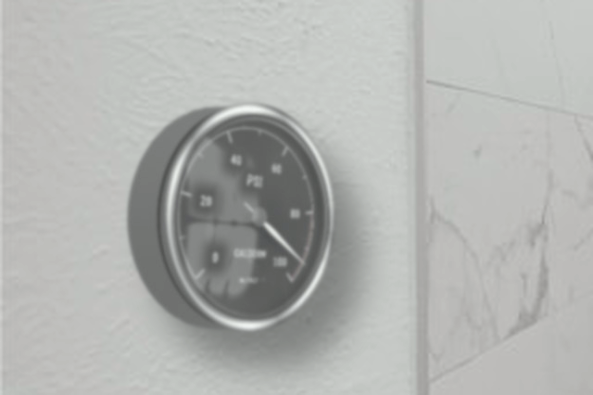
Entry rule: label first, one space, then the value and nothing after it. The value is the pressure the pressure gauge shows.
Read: 95 psi
